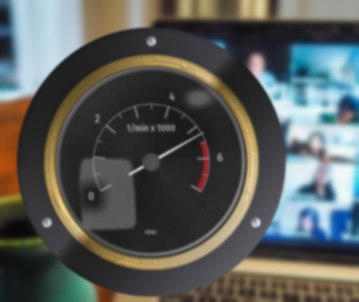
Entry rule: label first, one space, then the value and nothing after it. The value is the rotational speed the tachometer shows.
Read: 5250 rpm
